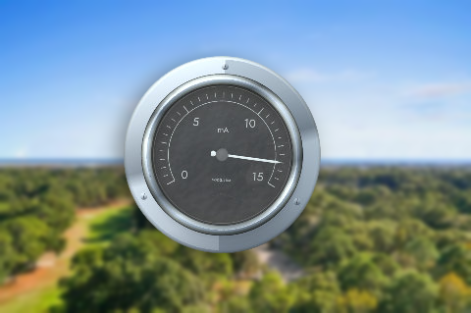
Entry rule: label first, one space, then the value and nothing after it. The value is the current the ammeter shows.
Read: 13.5 mA
